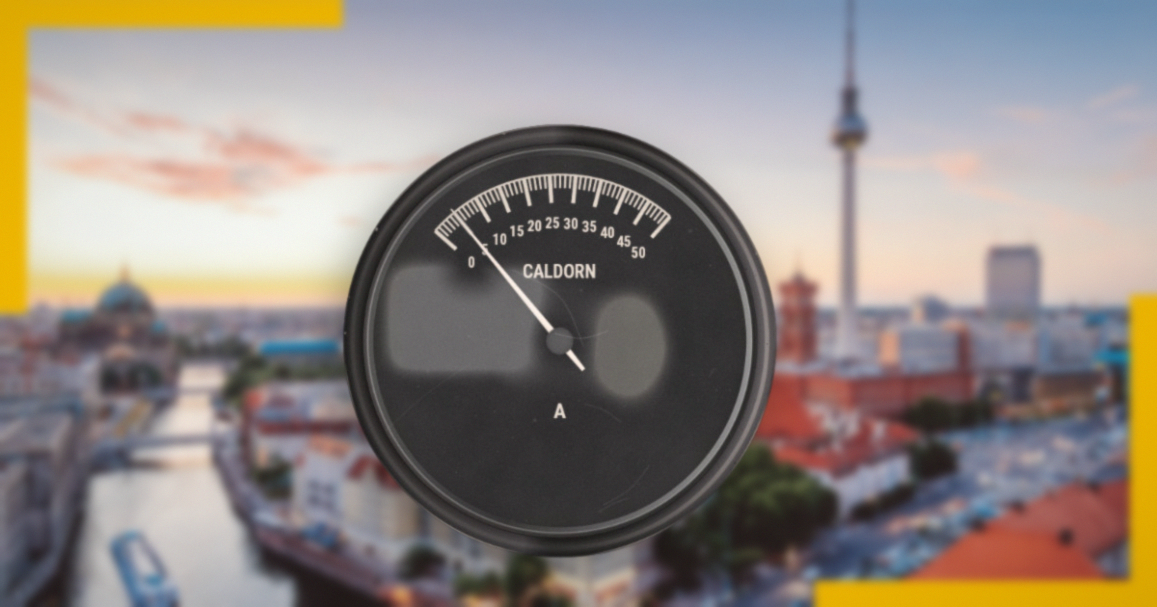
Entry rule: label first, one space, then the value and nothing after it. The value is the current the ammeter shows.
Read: 5 A
